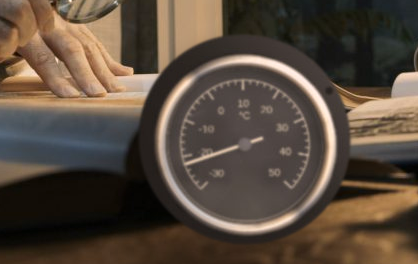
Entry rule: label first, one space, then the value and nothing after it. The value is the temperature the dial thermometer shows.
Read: -22 °C
